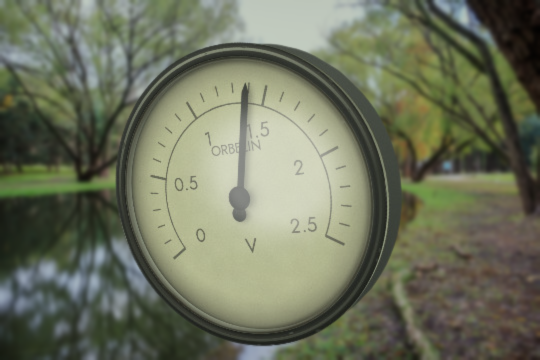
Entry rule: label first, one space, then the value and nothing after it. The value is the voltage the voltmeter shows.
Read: 1.4 V
